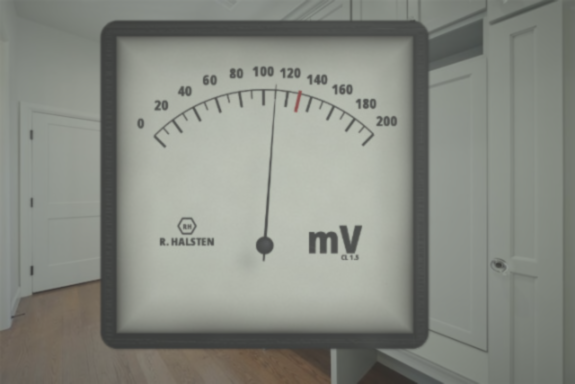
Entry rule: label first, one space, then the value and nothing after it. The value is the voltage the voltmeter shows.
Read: 110 mV
